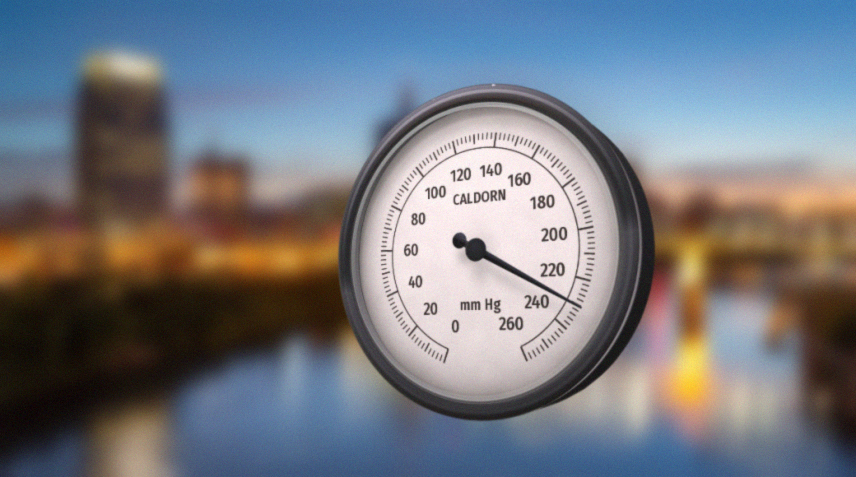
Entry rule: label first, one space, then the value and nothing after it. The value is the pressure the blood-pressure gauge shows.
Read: 230 mmHg
